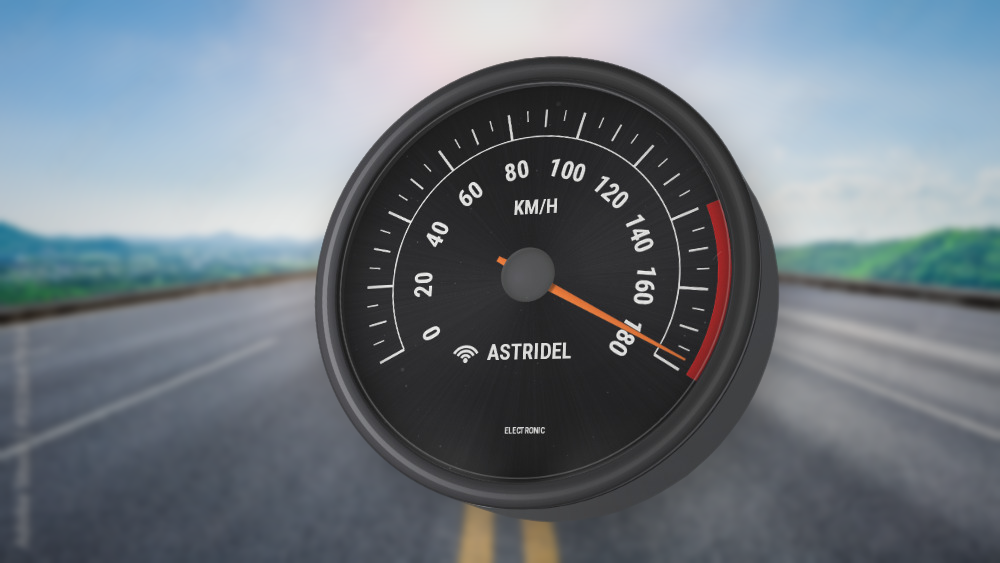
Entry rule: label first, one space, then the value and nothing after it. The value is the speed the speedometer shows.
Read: 177.5 km/h
